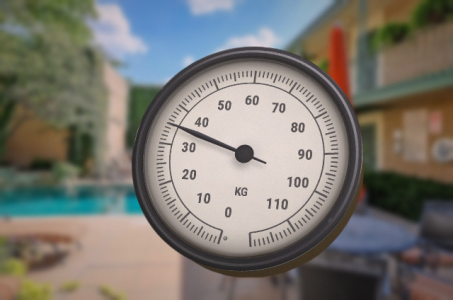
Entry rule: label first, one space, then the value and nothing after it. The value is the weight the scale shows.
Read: 35 kg
